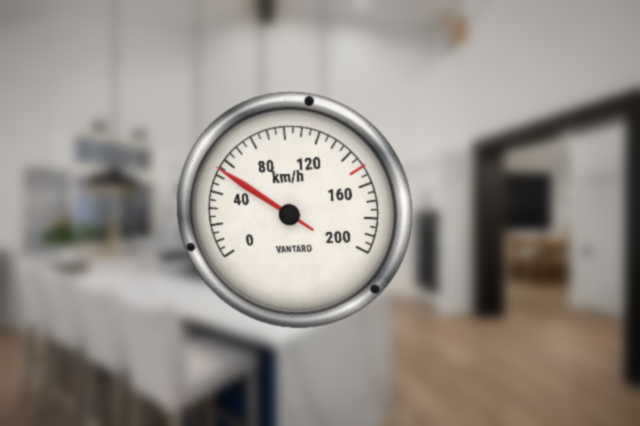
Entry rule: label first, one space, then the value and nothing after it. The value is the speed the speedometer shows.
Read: 55 km/h
